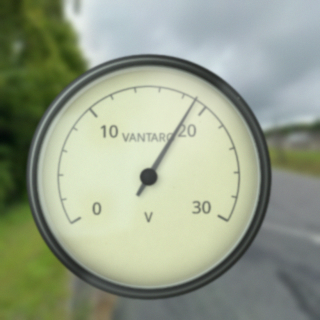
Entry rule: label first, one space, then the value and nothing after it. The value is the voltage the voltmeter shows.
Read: 19 V
